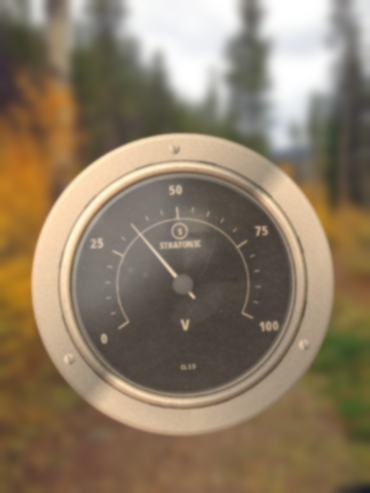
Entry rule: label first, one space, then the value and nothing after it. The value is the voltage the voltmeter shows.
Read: 35 V
